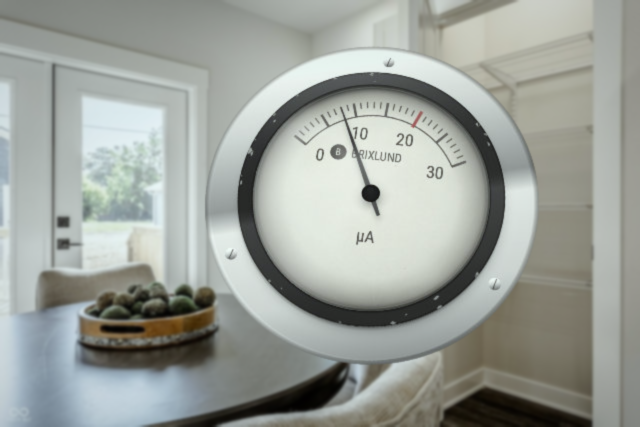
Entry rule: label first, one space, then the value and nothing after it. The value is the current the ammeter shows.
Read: 8 µA
